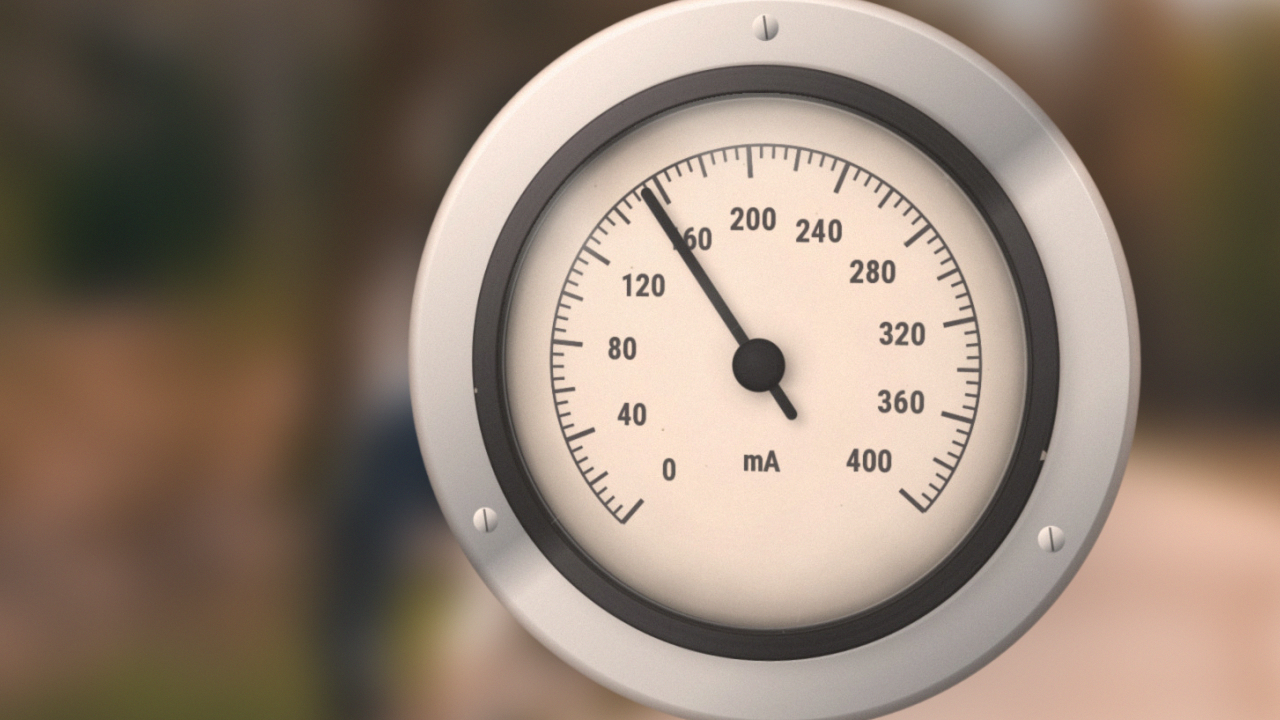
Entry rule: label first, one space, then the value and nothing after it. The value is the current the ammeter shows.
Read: 155 mA
